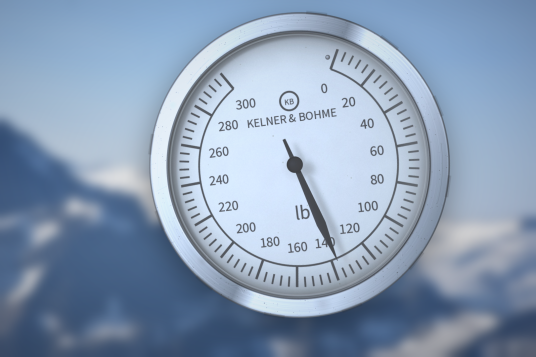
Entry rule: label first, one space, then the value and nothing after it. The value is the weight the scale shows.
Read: 136 lb
